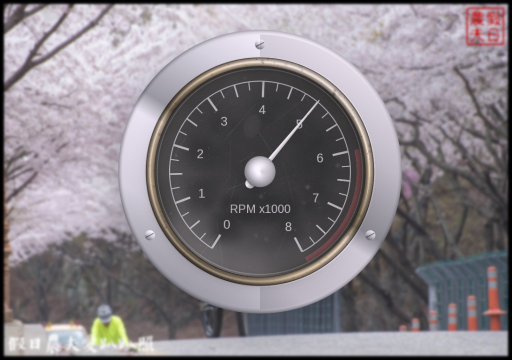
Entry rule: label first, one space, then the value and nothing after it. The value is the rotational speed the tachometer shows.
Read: 5000 rpm
